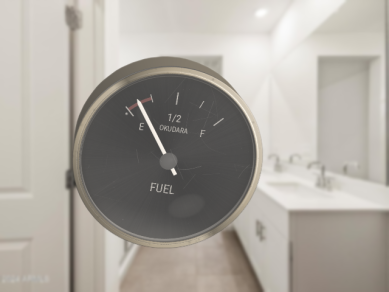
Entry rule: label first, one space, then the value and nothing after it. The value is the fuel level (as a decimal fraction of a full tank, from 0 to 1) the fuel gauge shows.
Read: 0.125
